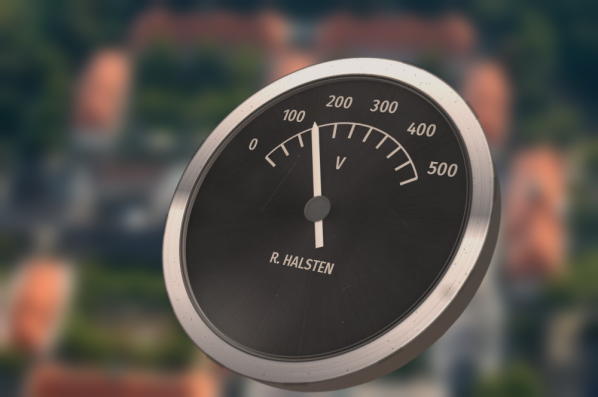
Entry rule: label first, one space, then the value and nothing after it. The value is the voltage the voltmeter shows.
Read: 150 V
